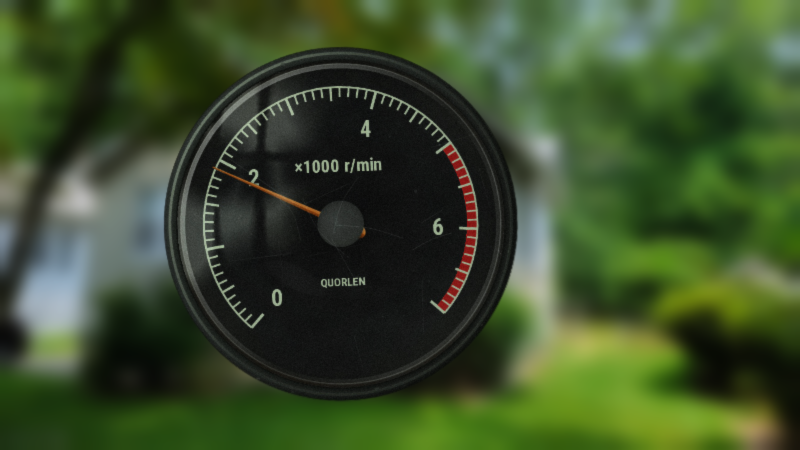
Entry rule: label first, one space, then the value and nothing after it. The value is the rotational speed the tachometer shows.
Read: 1900 rpm
